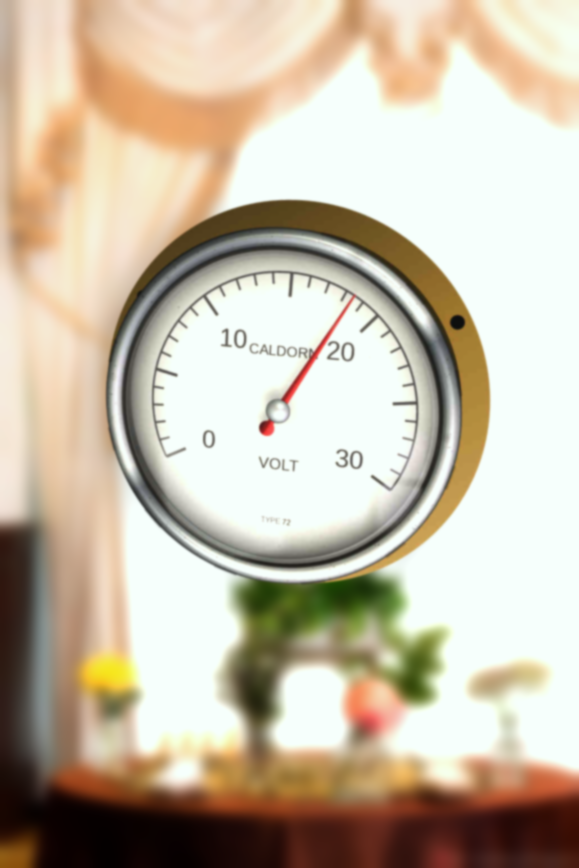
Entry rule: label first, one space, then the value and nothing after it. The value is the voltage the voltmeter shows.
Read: 18.5 V
